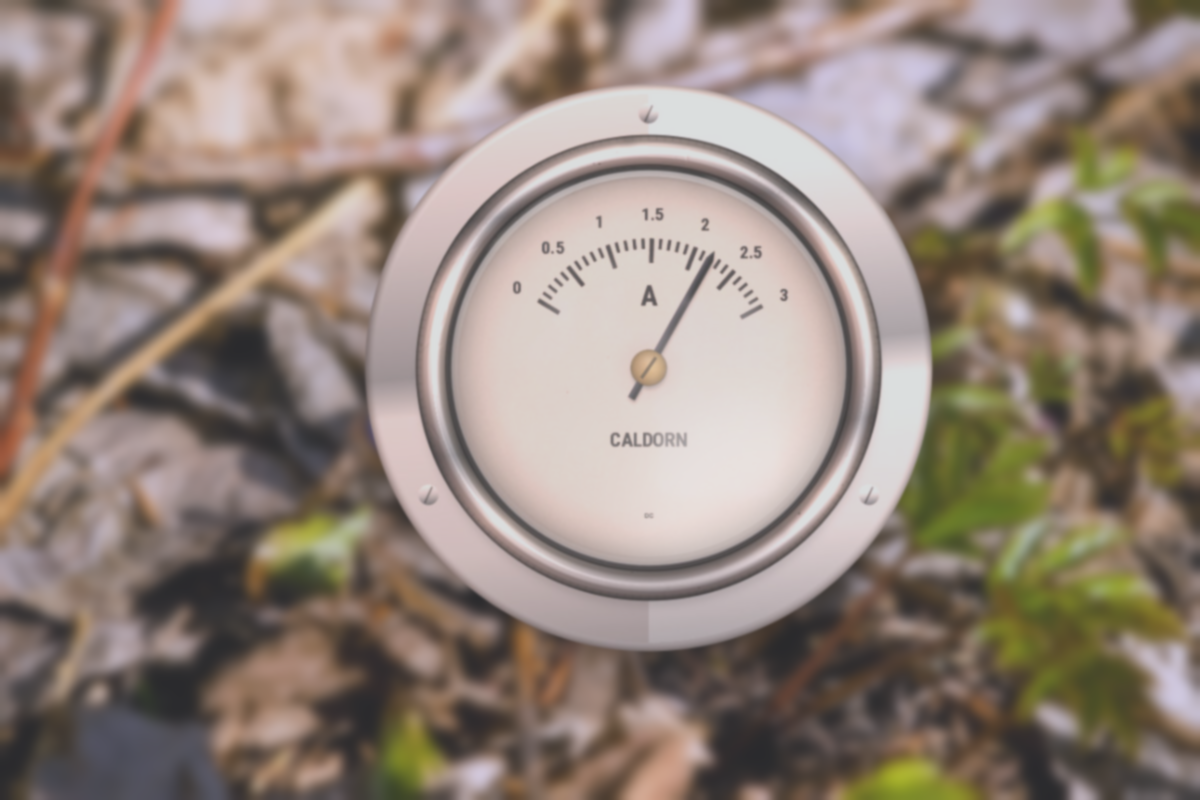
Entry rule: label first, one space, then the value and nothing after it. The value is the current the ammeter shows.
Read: 2.2 A
